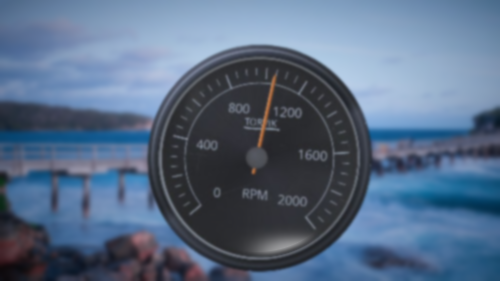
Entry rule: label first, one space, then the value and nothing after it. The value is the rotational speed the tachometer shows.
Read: 1050 rpm
